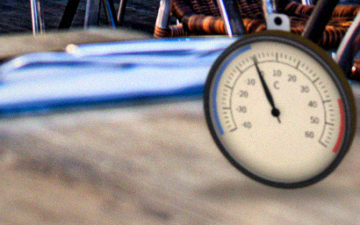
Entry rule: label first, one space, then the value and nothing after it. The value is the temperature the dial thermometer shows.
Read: 0 °C
